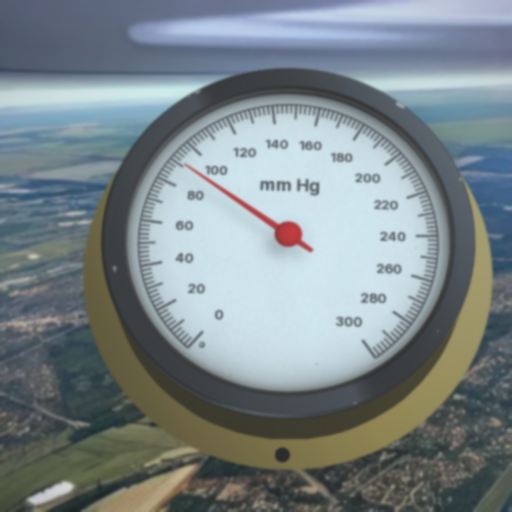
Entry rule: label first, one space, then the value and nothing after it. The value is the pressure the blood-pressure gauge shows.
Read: 90 mmHg
